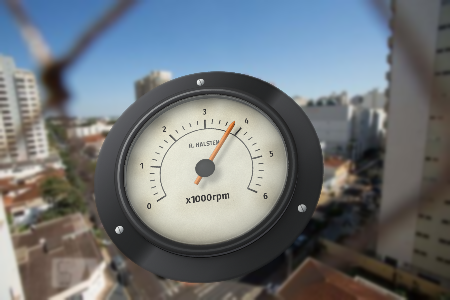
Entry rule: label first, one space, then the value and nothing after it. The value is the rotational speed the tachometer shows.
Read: 3800 rpm
